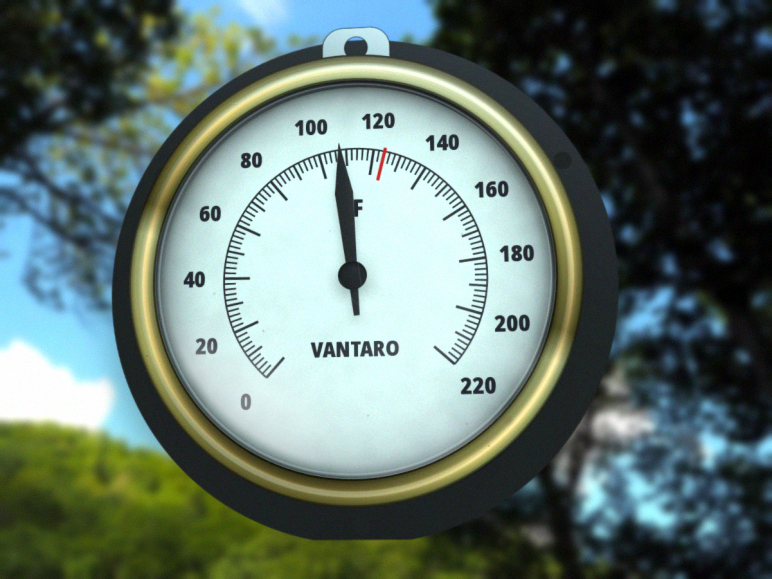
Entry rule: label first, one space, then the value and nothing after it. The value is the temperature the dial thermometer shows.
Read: 108 °F
